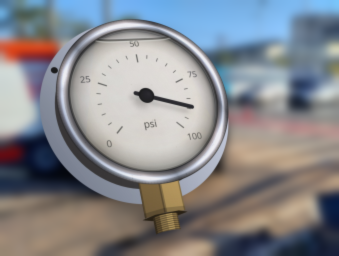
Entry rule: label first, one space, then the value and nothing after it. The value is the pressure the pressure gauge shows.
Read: 90 psi
